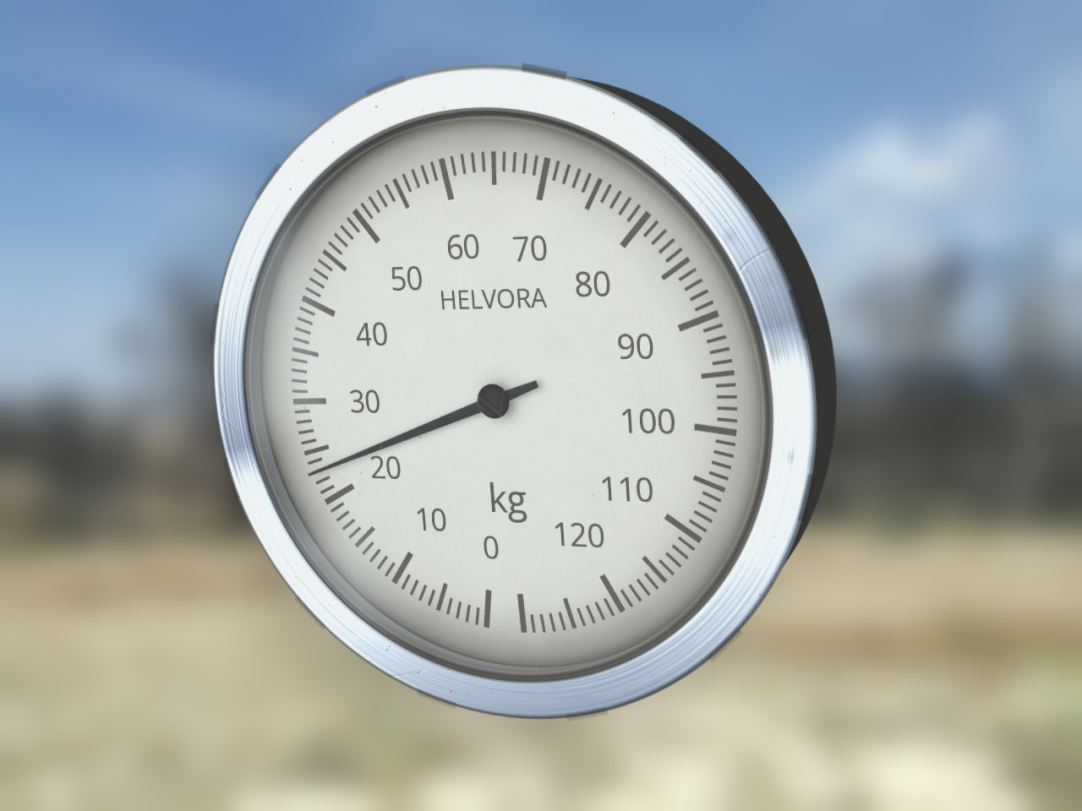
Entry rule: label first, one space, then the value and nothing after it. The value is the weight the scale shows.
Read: 23 kg
